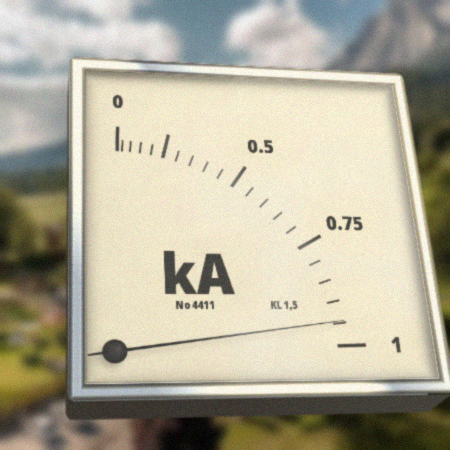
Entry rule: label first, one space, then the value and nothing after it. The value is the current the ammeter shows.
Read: 0.95 kA
